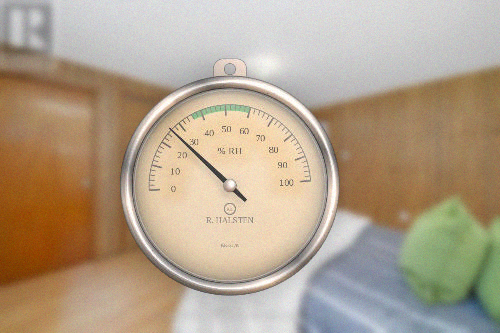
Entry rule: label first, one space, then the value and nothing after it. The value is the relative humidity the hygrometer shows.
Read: 26 %
